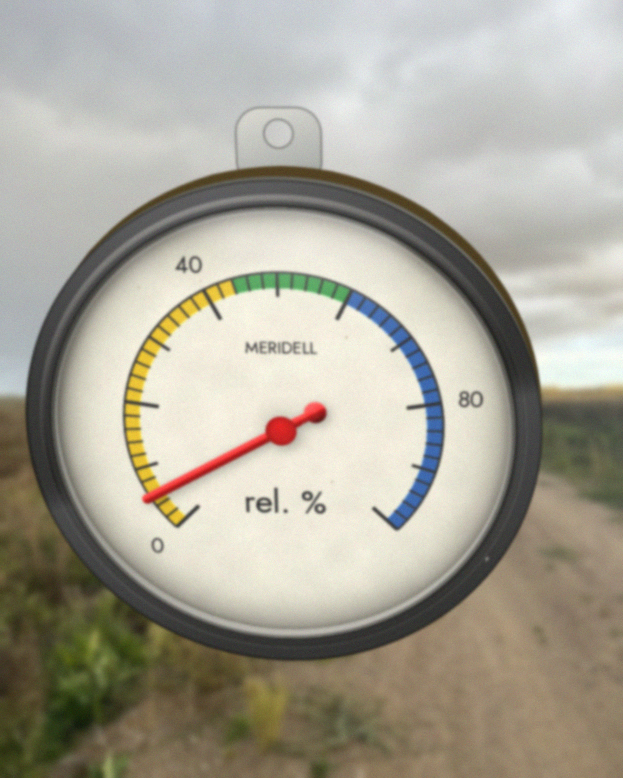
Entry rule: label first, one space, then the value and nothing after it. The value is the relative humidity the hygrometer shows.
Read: 6 %
